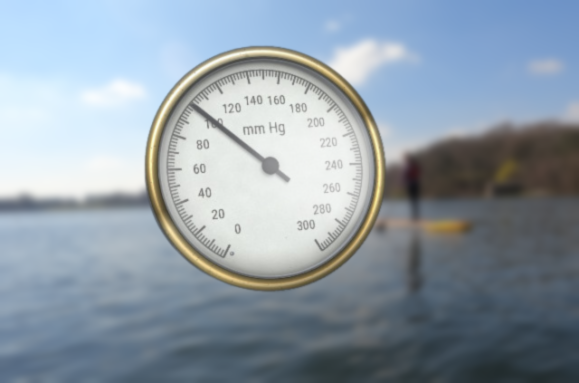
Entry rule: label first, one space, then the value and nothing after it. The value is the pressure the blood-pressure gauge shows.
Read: 100 mmHg
